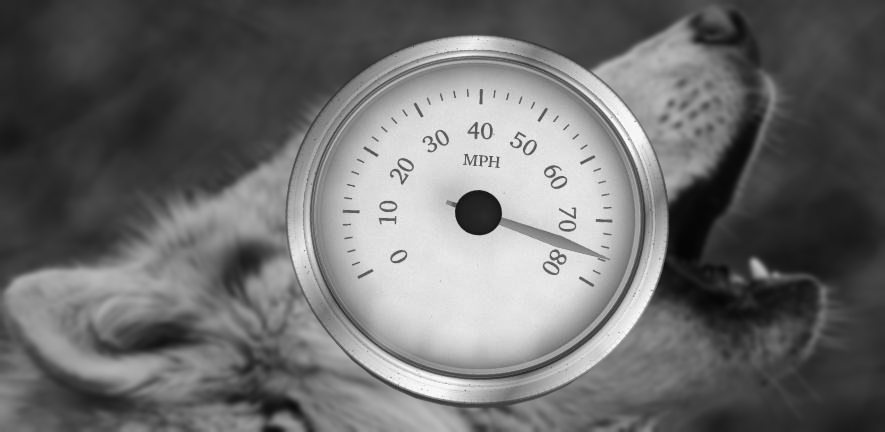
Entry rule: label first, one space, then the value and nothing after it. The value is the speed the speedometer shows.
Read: 76 mph
